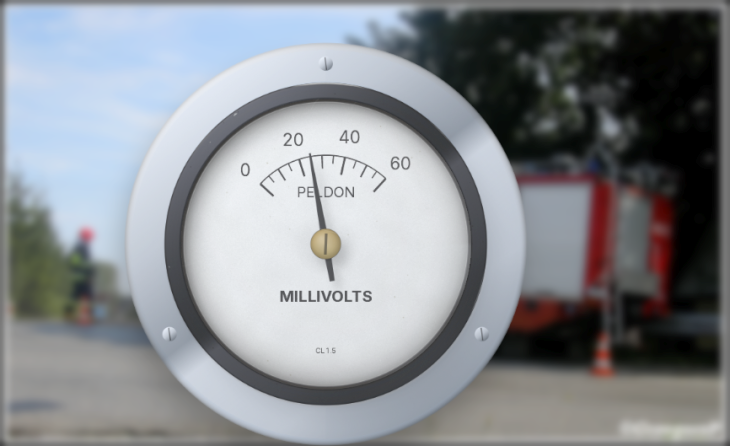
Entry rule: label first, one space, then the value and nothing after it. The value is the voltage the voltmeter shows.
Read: 25 mV
